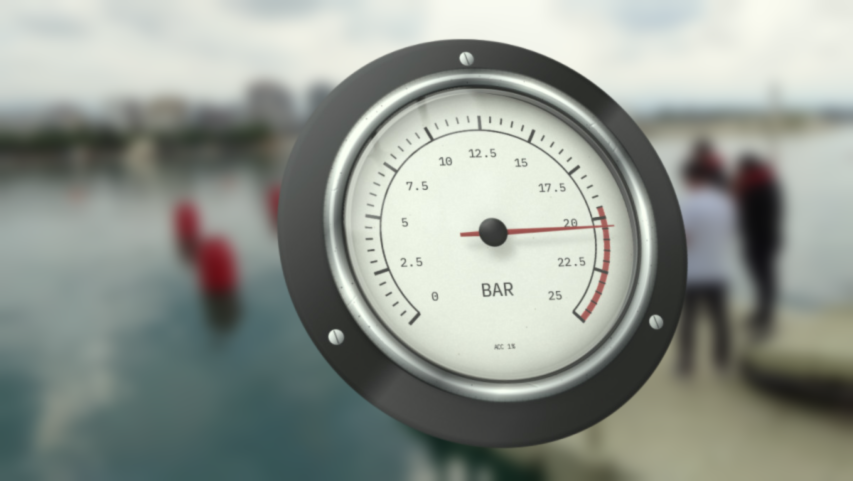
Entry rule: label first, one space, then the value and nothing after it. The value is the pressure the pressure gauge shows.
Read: 20.5 bar
